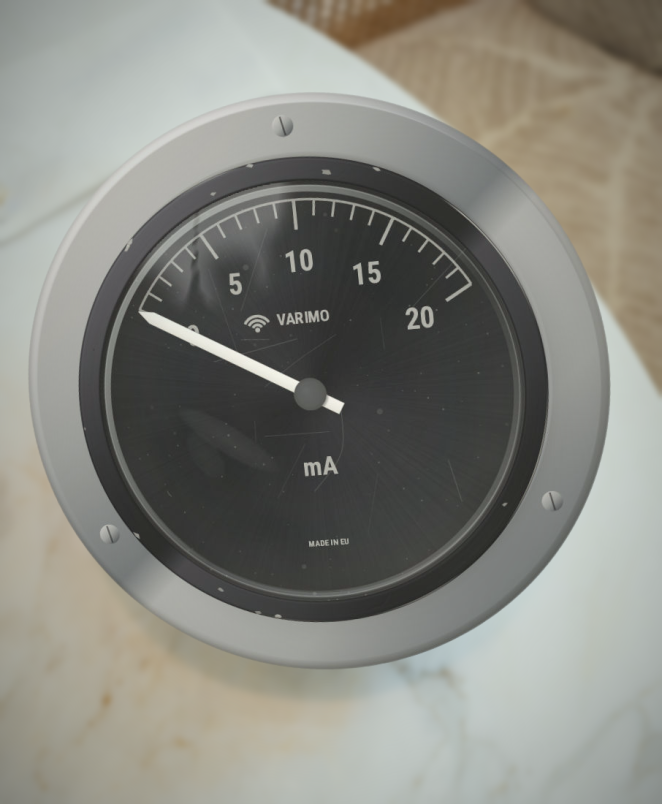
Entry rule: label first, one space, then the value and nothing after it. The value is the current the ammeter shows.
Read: 0 mA
